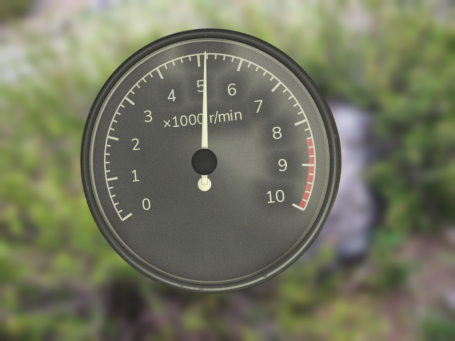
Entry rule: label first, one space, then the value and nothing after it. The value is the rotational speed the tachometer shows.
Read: 5200 rpm
